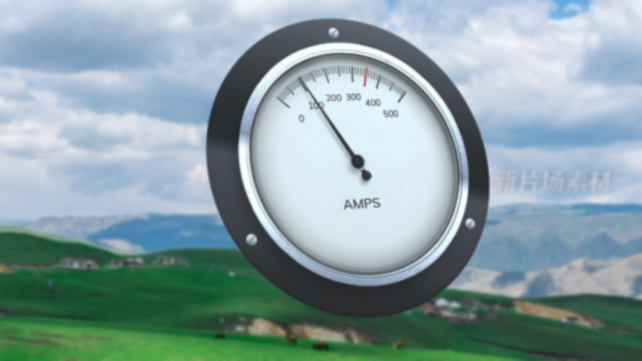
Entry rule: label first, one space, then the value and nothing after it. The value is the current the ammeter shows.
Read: 100 A
